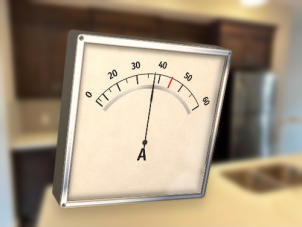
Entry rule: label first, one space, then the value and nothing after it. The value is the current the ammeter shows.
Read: 37.5 A
